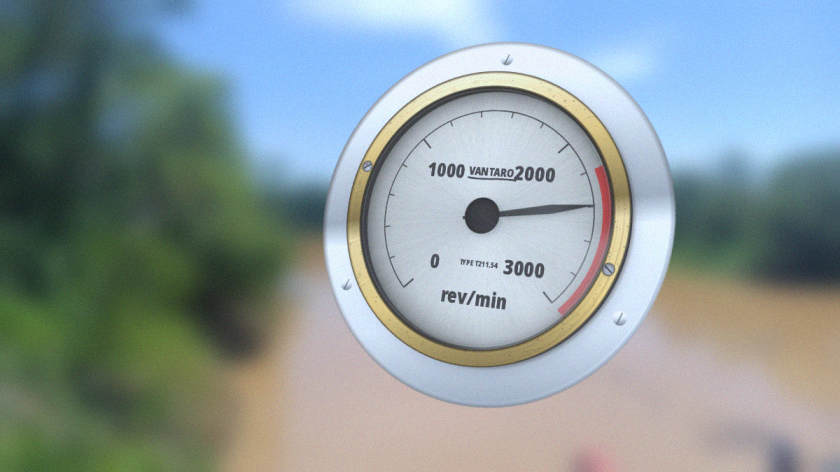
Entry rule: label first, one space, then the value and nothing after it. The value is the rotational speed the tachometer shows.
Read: 2400 rpm
